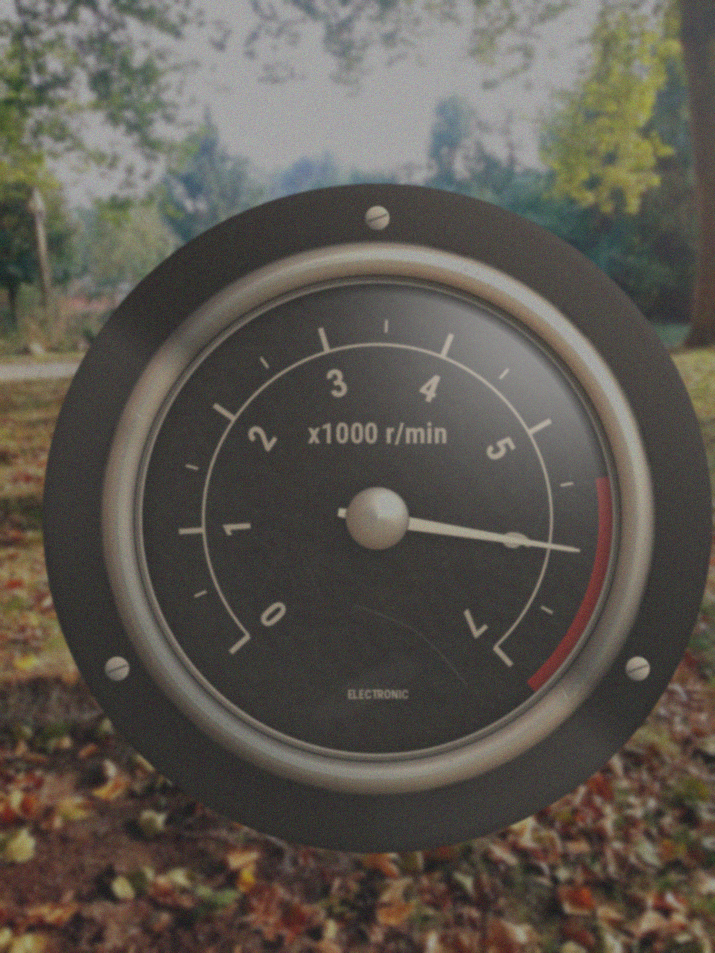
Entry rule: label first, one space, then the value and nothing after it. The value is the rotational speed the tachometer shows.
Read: 6000 rpm
